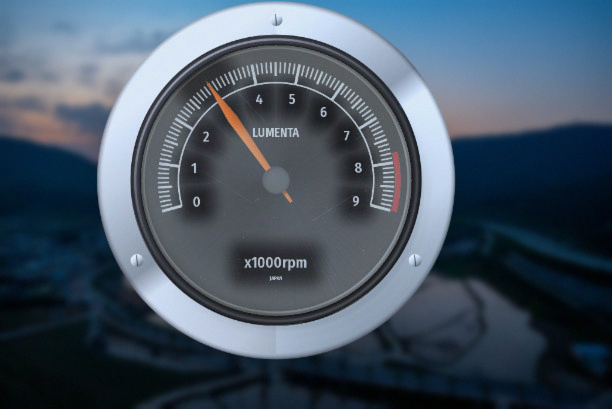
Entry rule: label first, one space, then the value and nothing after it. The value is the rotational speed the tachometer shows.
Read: 3000 rpm
